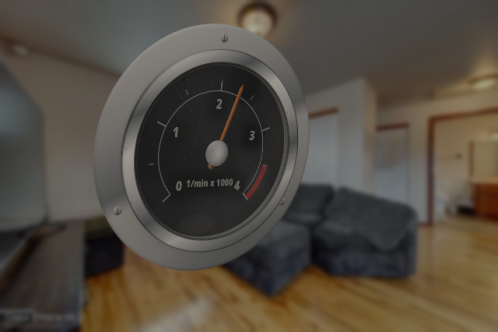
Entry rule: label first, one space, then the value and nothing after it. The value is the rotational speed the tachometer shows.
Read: 2250 rpm
